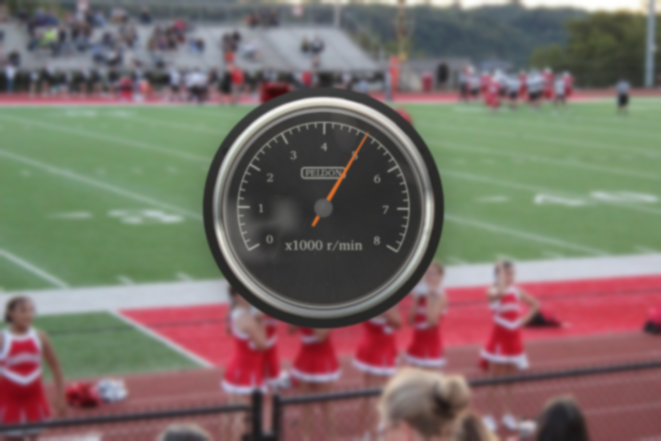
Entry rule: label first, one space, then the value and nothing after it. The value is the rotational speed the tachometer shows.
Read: 5000 rpm
